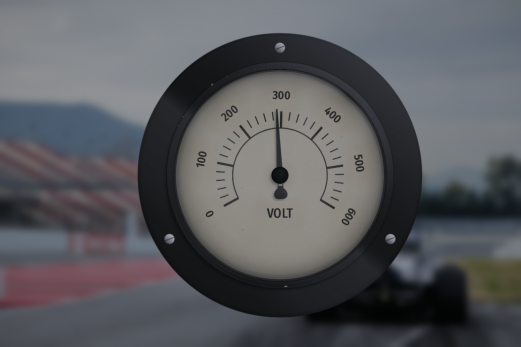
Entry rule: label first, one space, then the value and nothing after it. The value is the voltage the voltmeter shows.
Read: 290 V
